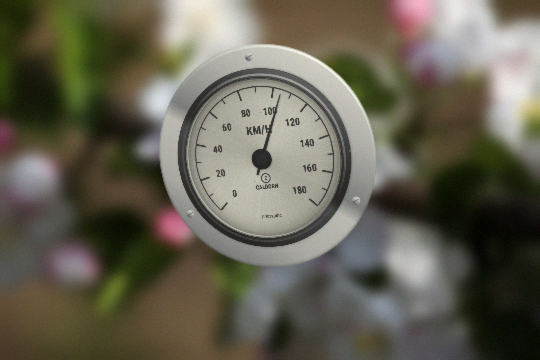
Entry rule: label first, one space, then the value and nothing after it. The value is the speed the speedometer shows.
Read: 105 km/h
